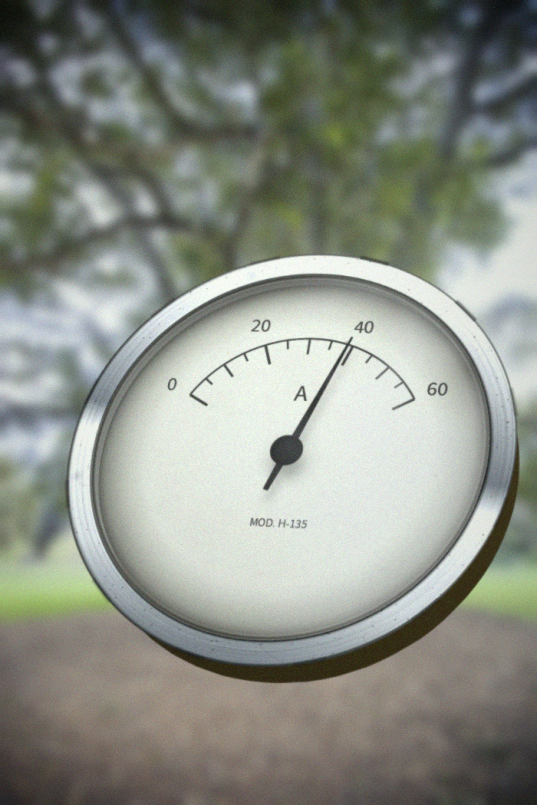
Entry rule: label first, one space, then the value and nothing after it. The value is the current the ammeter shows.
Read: 40 A
